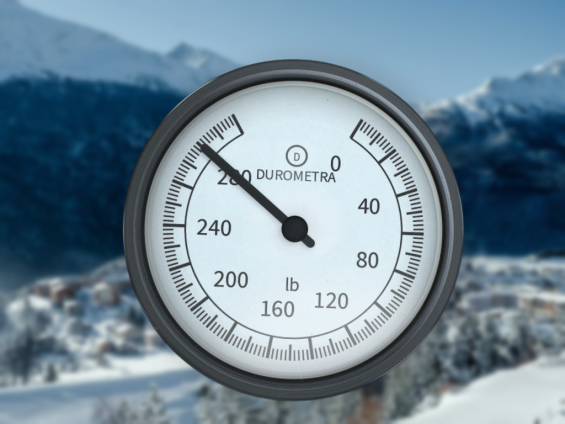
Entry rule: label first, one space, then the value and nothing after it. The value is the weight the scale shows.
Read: 280 lb
